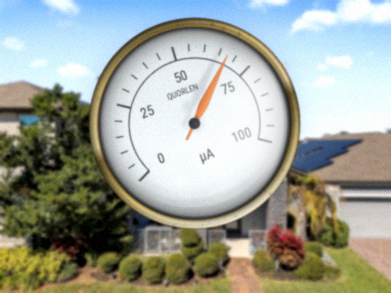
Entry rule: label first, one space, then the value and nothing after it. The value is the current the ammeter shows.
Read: 67.5 µA
